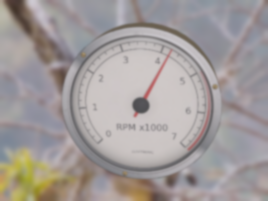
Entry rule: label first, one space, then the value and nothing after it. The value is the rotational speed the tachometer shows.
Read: 4200 rpm
